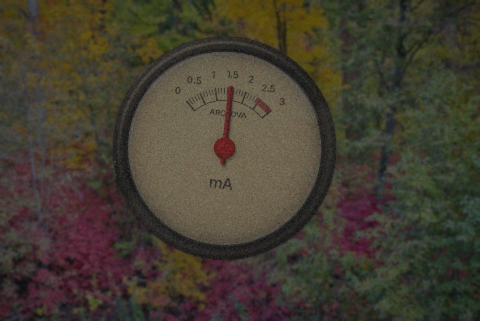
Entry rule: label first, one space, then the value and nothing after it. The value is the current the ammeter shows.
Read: 1.5 mA
